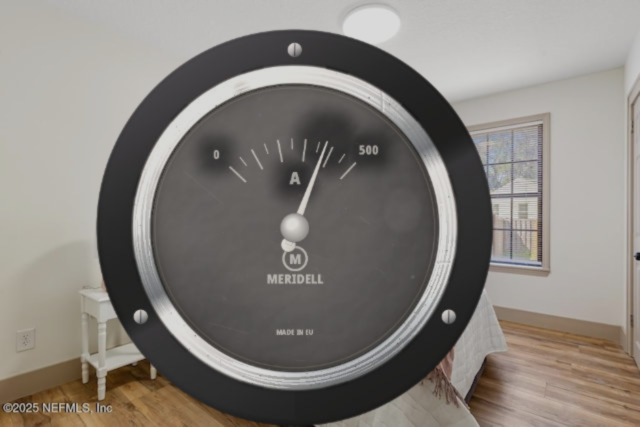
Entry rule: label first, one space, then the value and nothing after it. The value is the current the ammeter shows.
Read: 375 A
